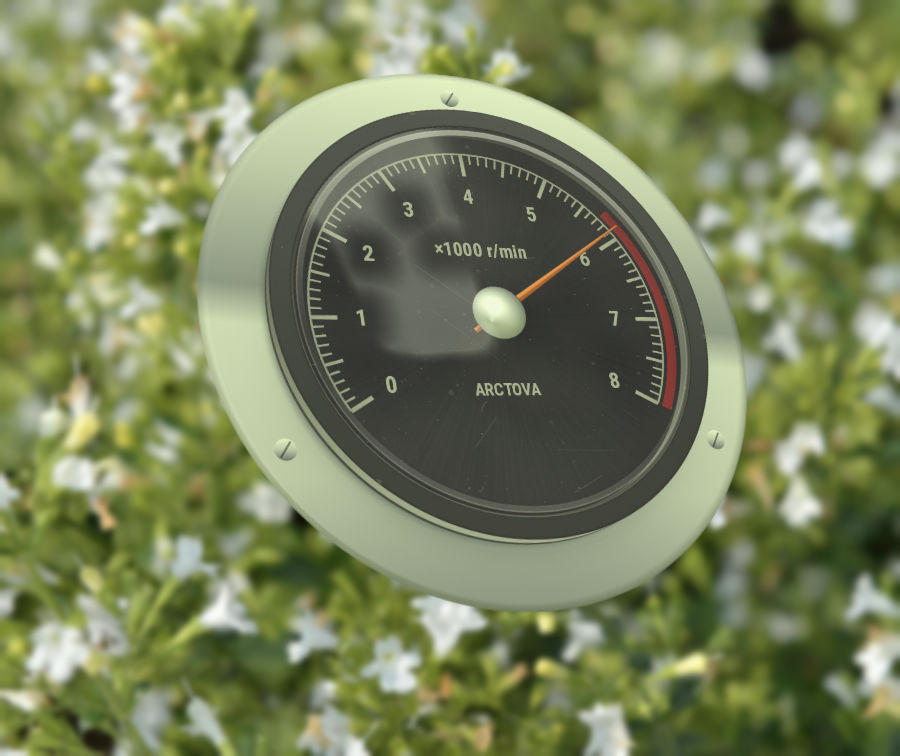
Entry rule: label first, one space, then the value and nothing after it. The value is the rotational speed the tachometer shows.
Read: 5900 rpm
